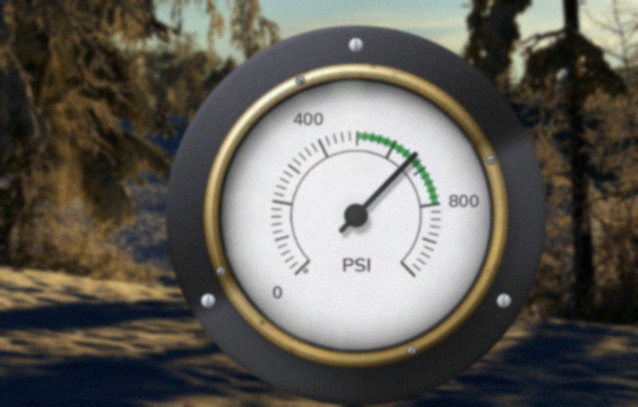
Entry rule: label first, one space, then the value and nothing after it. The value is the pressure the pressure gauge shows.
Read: 660 psi
